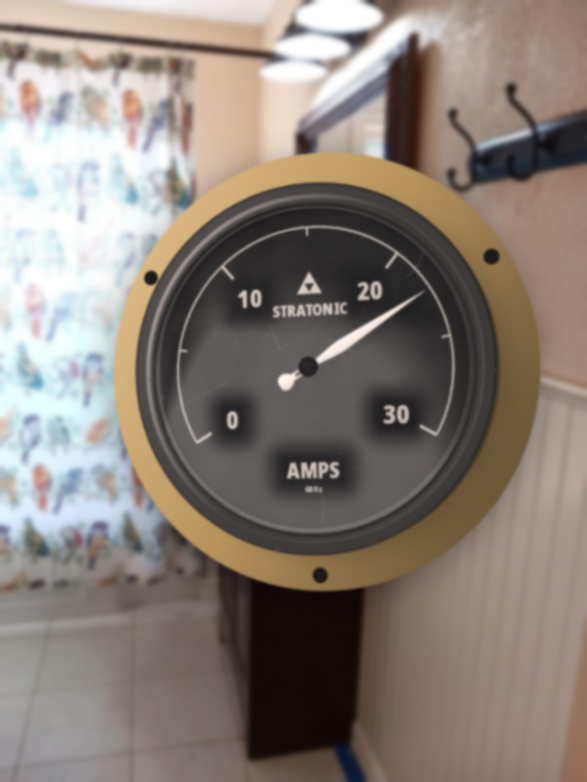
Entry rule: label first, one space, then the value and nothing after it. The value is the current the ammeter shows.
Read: 22.5 A
